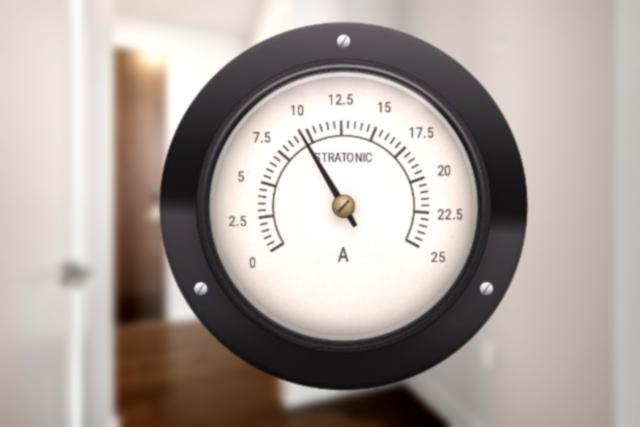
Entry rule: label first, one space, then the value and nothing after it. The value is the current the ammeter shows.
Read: 9.5 A
